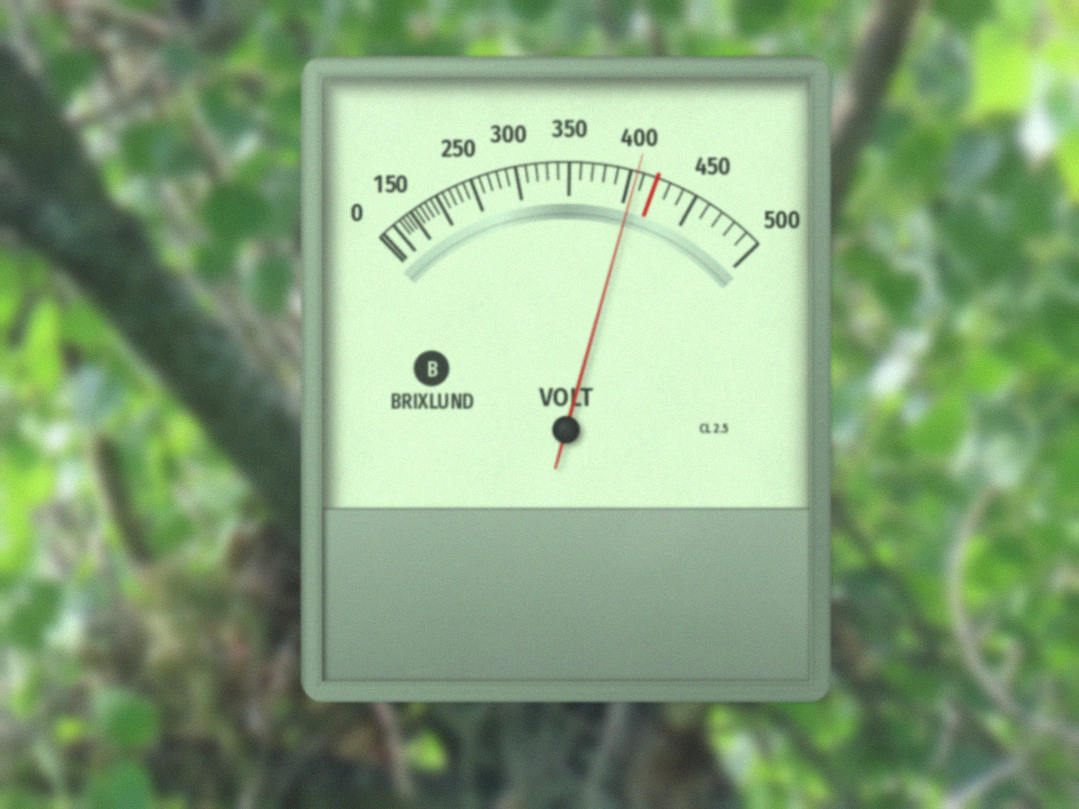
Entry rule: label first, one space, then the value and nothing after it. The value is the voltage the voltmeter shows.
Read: 405 V
